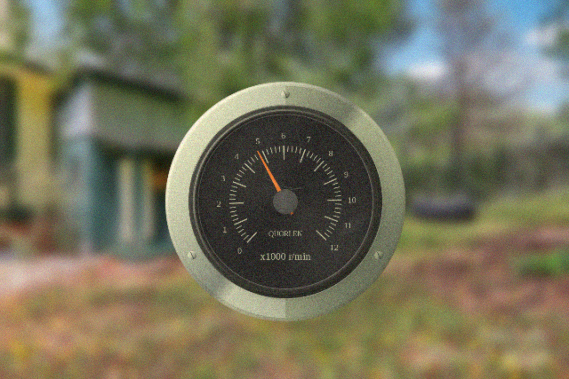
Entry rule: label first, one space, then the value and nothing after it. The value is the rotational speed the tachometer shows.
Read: 4800 rpm
